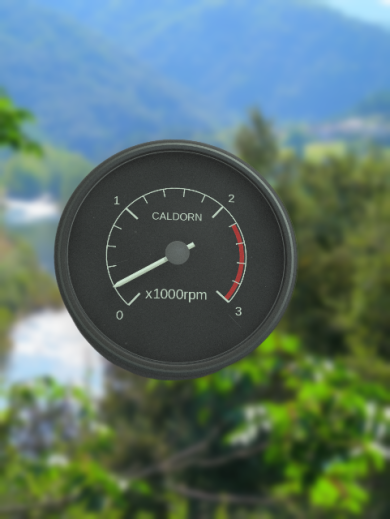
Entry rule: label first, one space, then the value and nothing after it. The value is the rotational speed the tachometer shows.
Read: 200 rpm
